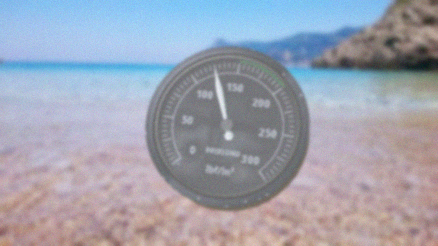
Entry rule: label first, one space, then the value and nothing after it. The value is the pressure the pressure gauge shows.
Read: 125 psi
